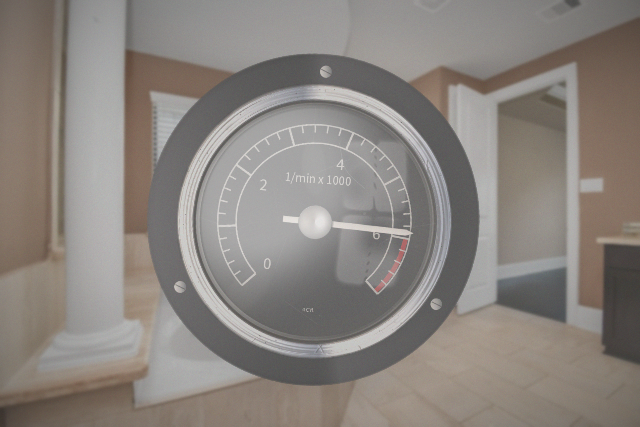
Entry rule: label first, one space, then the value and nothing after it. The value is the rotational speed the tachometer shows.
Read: 5900 rpm
